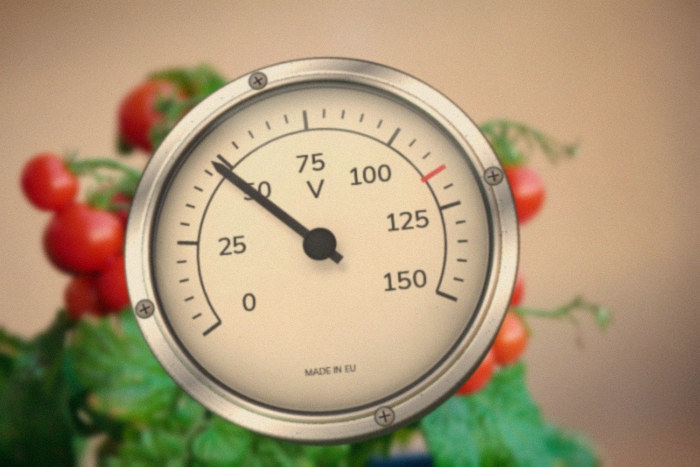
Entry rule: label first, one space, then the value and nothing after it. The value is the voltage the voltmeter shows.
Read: 47.5 V
